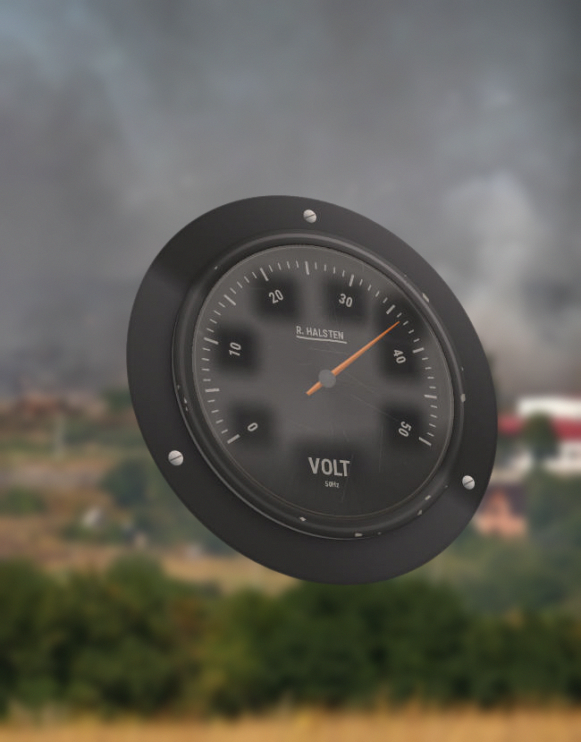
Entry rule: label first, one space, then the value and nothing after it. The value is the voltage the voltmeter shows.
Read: 36.5 V
